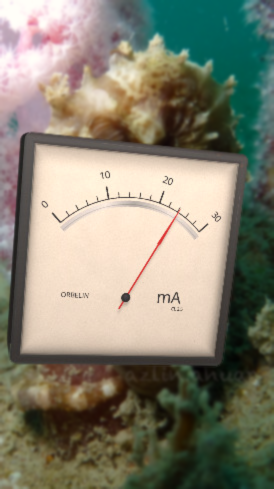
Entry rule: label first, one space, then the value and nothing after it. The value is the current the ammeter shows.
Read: 24 mA
